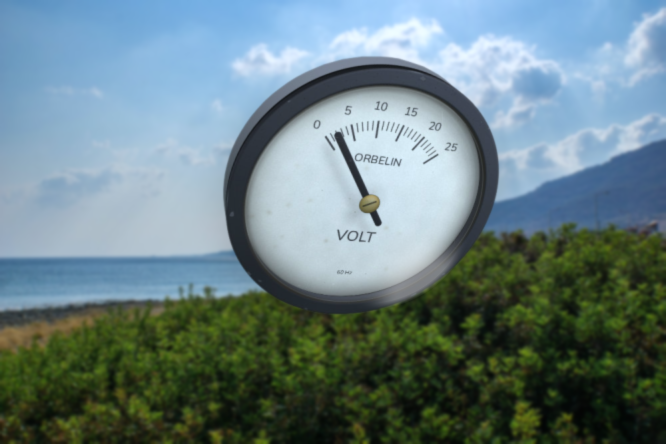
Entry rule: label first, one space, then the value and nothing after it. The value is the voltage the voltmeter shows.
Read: 2 V
